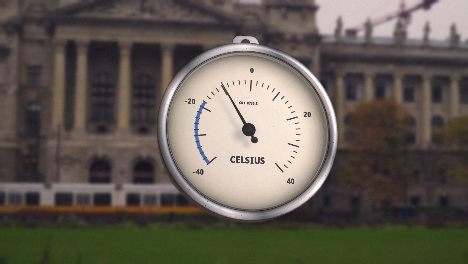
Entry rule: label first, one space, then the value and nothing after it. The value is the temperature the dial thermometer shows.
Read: -10 °C
